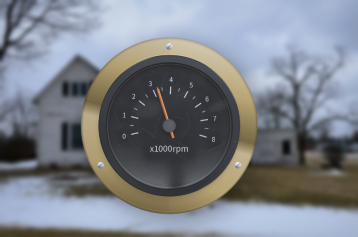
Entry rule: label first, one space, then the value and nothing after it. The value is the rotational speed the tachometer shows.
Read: 3250 rpm
